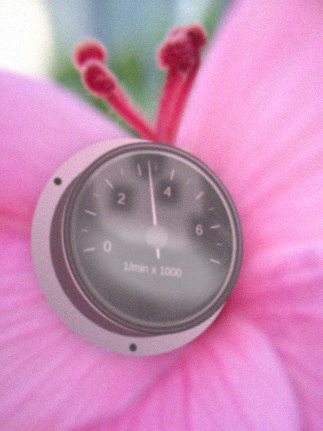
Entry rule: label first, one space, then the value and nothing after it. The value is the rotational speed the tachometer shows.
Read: 3250 rpm
